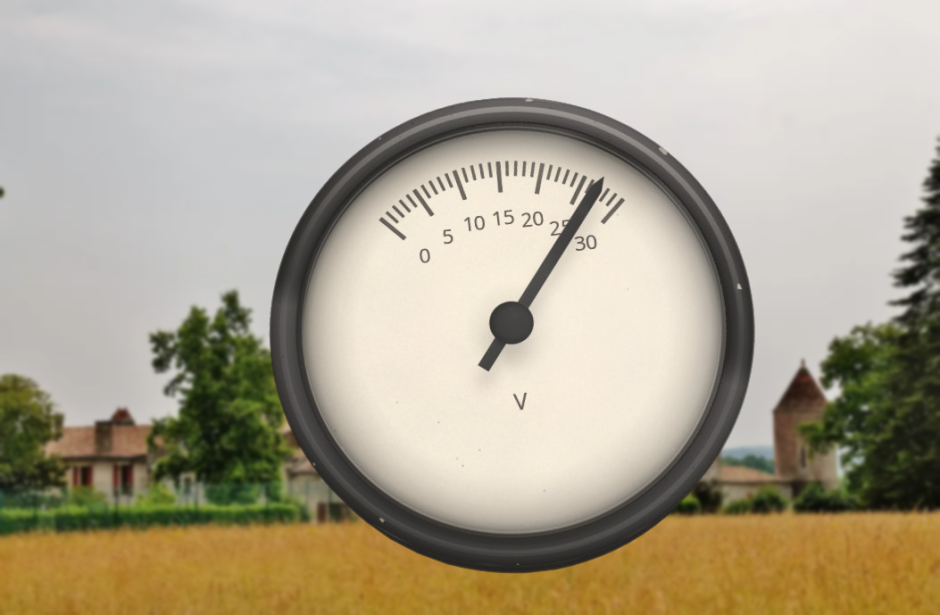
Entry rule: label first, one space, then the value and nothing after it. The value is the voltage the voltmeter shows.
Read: 27 V
